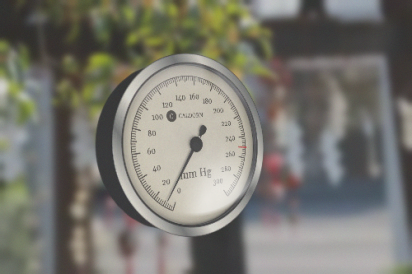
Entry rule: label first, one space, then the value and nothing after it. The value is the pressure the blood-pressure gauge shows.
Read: 10 mmHg
